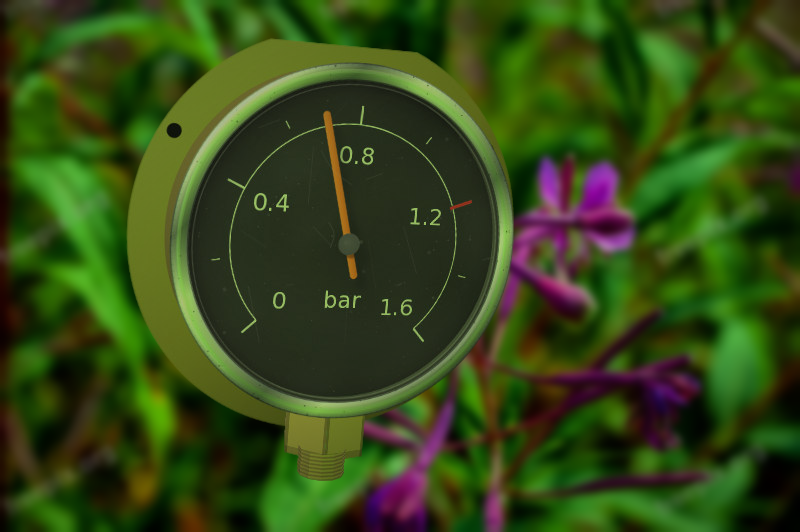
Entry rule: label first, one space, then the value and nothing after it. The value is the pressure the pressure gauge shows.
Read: 0.7 bar
